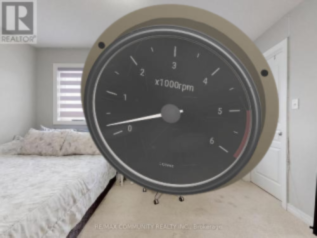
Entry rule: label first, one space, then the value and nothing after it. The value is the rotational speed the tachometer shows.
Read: 250 rpm
